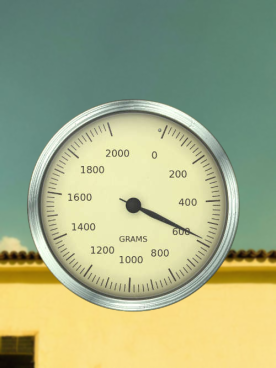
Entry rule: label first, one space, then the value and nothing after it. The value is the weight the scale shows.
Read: 580 g
